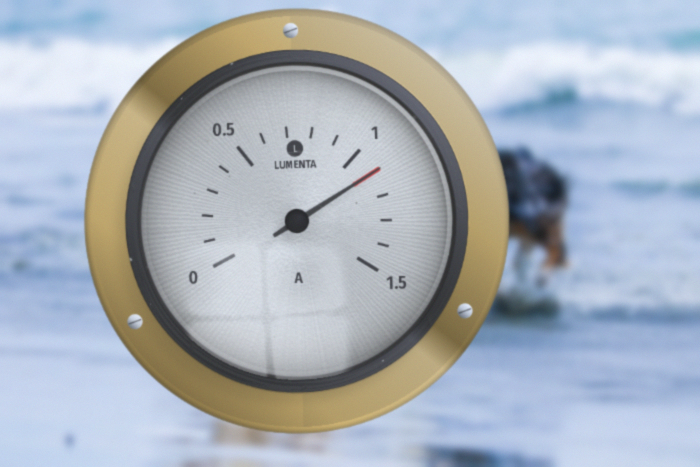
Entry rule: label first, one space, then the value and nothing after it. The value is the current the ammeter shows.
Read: 1.1 A
